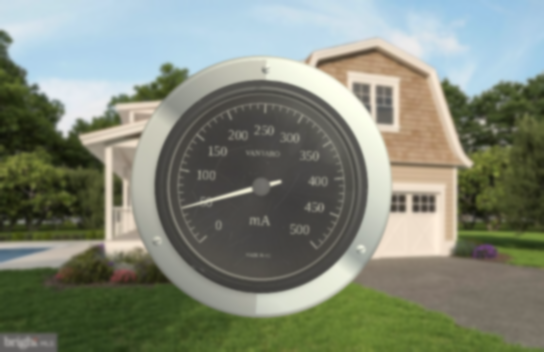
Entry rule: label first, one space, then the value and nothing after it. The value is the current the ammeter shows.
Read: 50 mA
